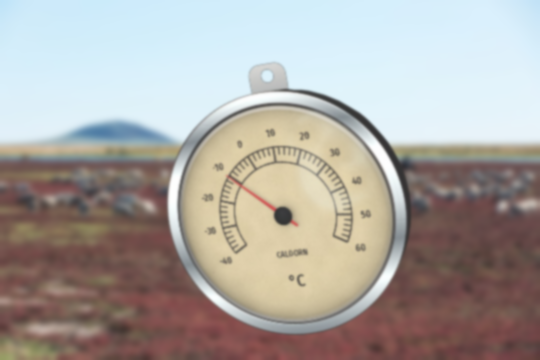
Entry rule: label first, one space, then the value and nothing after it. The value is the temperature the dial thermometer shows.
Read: -10 °C
